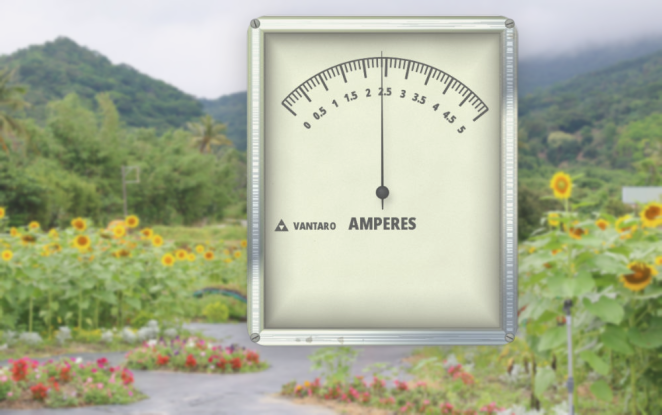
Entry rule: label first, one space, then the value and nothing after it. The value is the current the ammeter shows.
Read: 2.4 A
